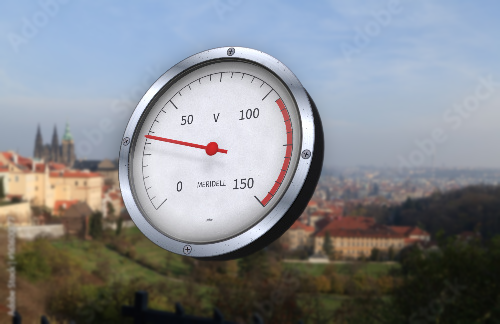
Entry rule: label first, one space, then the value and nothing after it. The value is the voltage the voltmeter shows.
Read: 32.5 V
